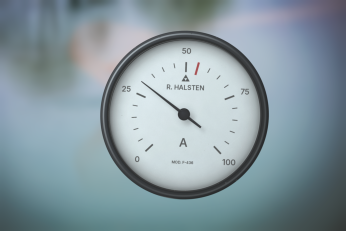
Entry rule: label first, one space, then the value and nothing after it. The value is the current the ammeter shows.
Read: 30 A
